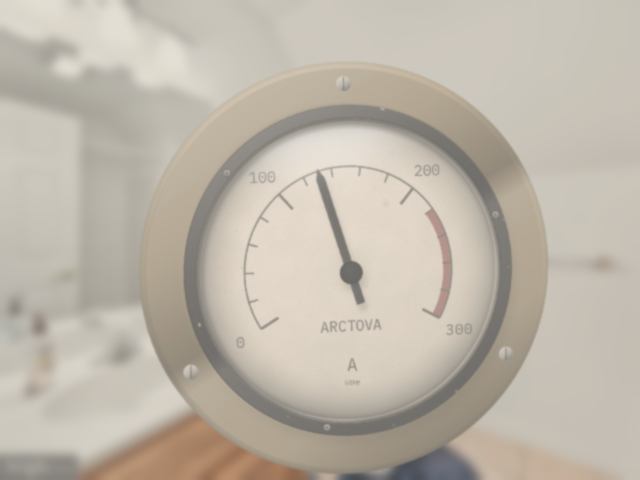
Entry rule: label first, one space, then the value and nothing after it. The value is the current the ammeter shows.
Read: 130 A
